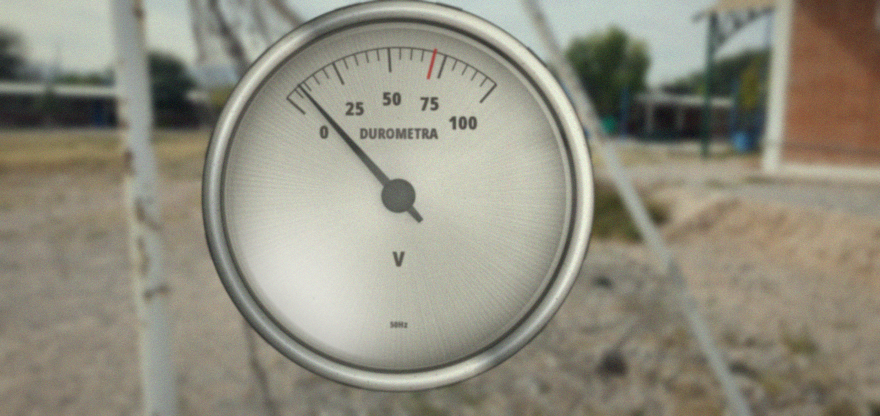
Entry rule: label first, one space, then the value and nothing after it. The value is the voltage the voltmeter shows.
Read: 7.5 V
